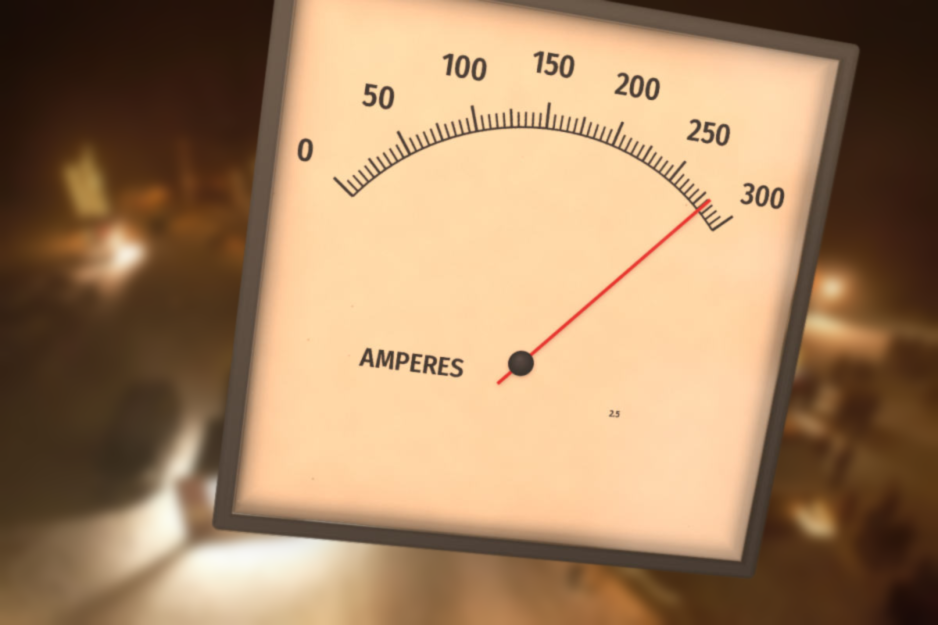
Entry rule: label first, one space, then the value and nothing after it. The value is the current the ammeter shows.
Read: 280 A
